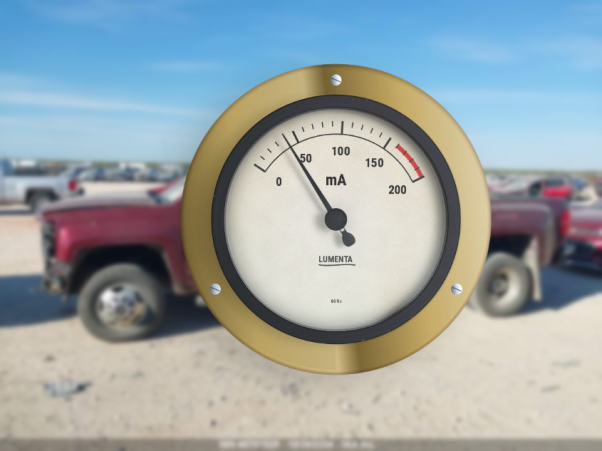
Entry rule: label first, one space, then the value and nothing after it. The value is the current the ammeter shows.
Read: 40 mA
